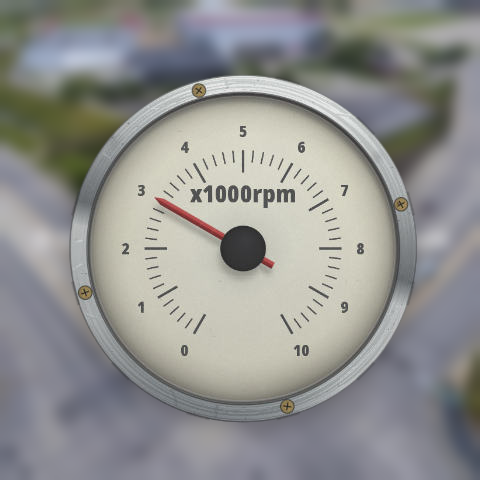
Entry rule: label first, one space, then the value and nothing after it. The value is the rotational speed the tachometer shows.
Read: 3000 rpm
